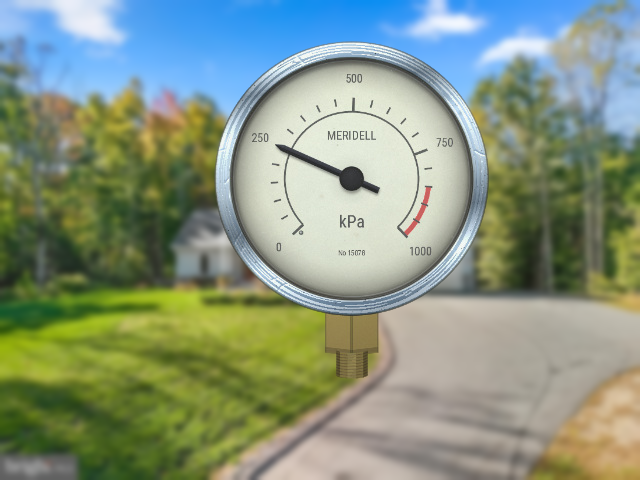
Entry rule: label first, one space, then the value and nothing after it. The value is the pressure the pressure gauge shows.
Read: 250 kPa
